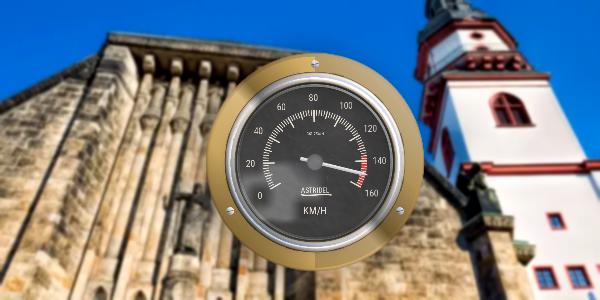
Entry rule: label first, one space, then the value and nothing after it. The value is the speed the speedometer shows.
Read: 150 km/h
